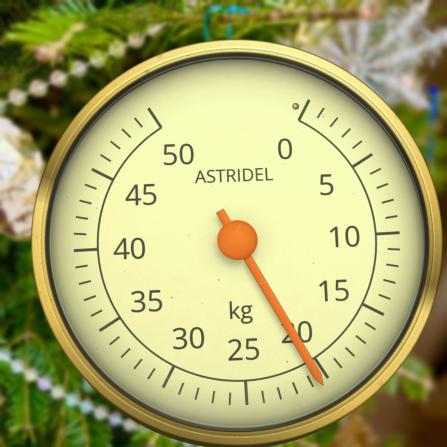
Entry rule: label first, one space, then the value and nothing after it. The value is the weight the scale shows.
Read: 20.5 kg
